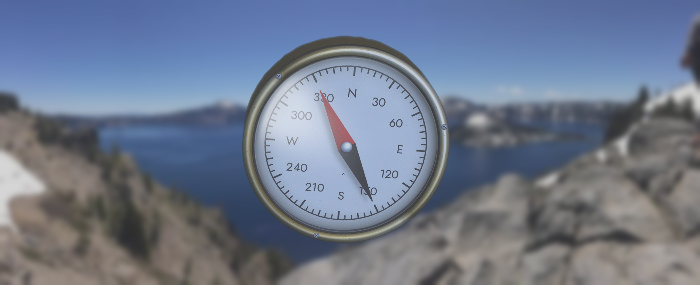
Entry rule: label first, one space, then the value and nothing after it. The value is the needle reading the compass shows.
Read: 330 °
